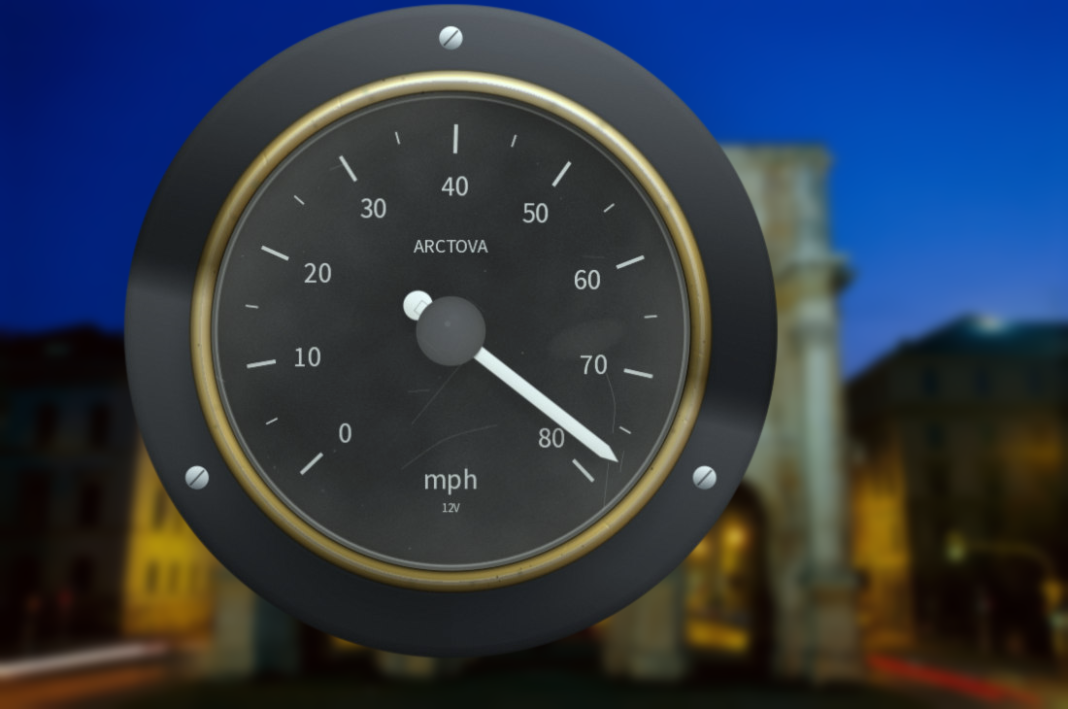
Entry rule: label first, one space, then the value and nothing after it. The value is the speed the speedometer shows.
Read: 77.5 mph
